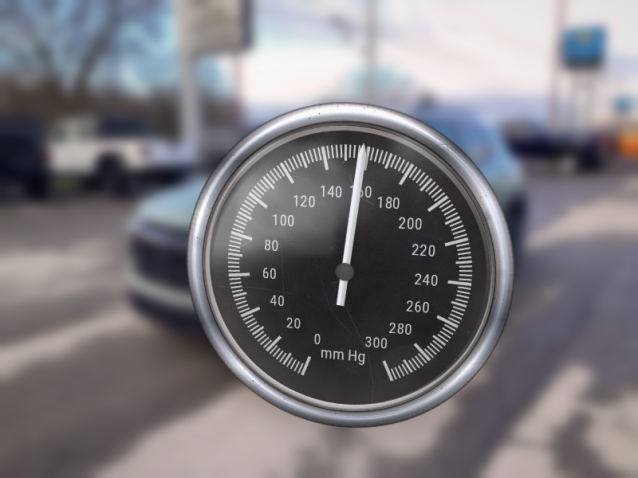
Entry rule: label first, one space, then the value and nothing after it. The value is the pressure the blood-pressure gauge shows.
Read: 158 mmHg
